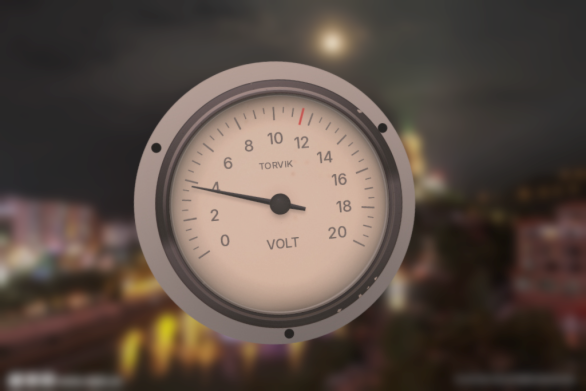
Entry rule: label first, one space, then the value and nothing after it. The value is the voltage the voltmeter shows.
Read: 3.75 V
